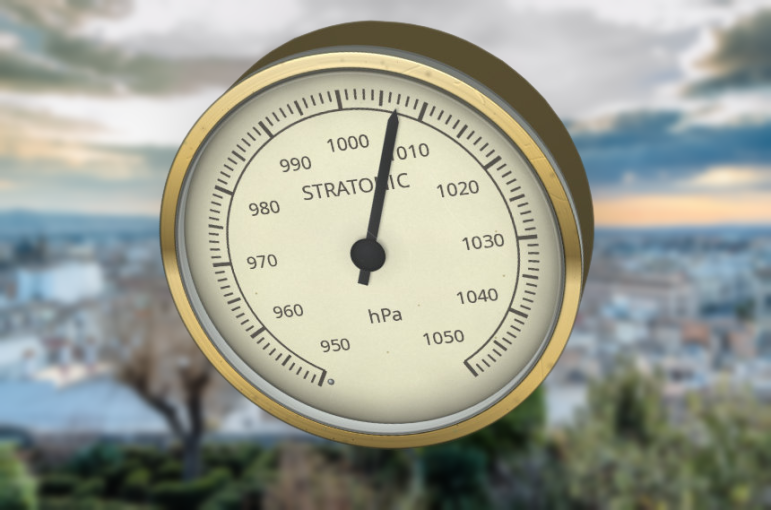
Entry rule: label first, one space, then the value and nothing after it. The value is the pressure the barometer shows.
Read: 1007 hPa
